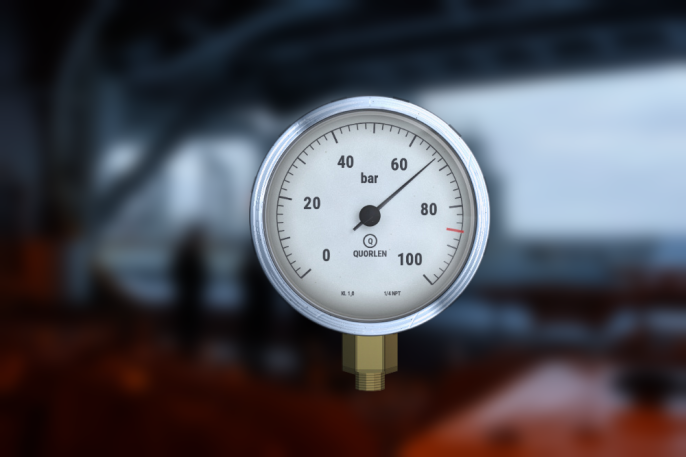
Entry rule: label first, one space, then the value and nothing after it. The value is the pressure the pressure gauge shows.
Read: 67 bar
